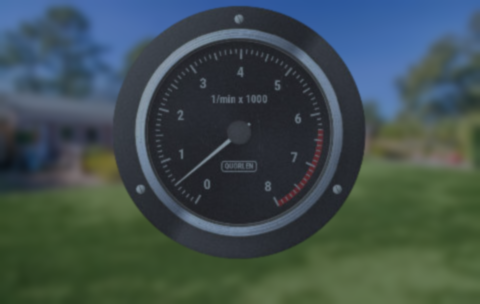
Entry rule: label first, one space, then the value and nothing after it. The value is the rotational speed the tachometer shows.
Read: 500 rpm
